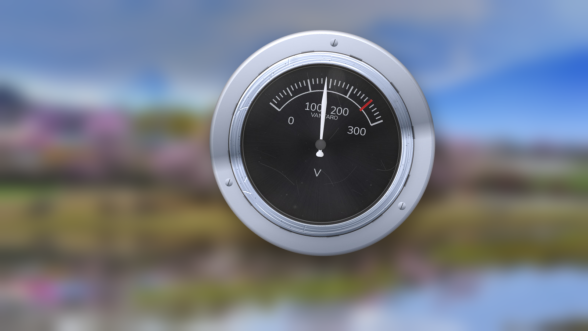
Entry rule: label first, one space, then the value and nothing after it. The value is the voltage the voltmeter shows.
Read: 140 V
